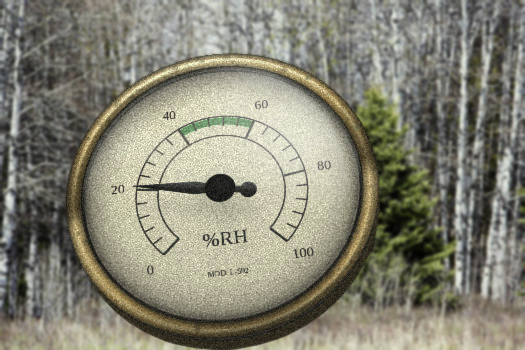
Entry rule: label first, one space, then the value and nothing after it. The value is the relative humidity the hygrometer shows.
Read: 20 %
